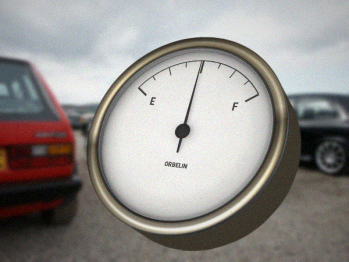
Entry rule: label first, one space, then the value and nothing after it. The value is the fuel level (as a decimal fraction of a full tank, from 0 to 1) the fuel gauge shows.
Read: 0.5
